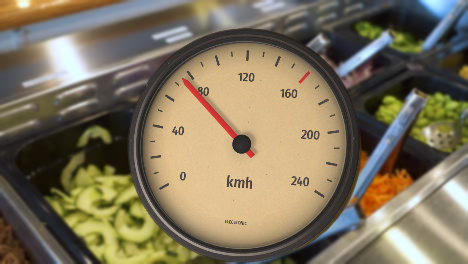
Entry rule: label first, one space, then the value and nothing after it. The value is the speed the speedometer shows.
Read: 75 km/h
